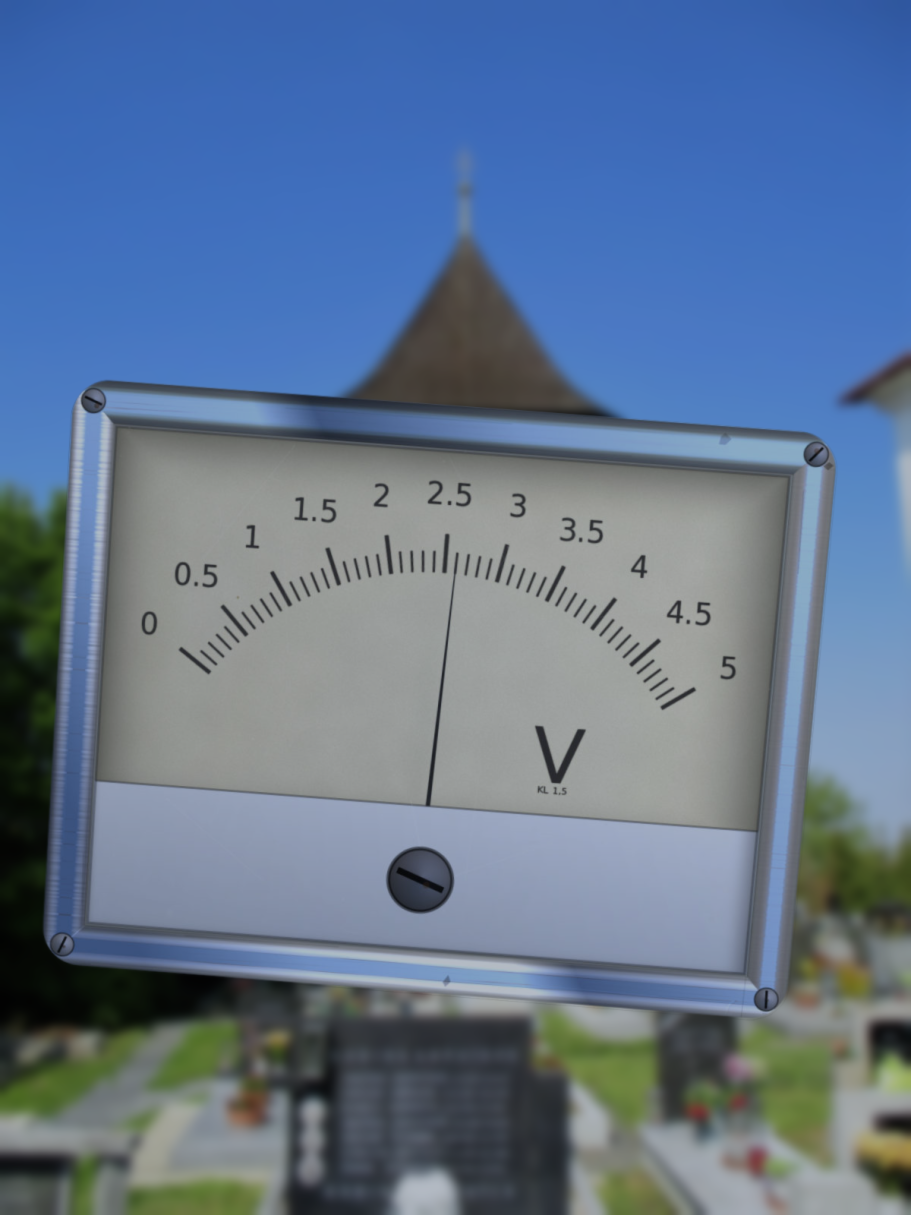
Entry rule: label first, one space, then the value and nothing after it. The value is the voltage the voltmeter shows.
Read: 2.6 V
